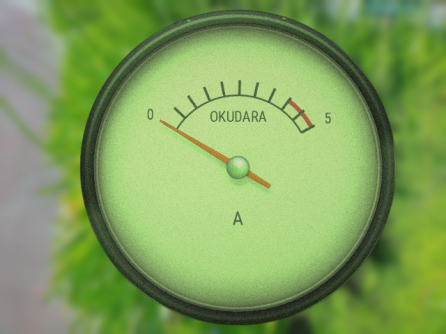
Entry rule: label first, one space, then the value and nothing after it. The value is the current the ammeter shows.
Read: 0 A
